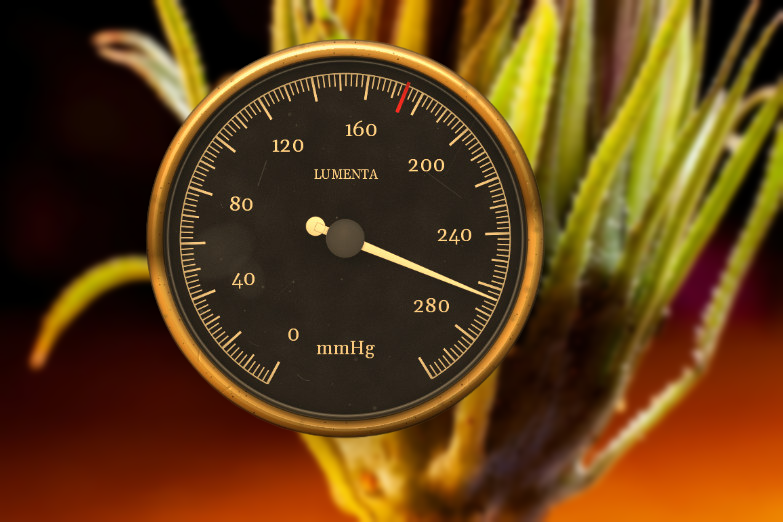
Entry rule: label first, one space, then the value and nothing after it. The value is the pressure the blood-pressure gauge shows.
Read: 264 mmHg
